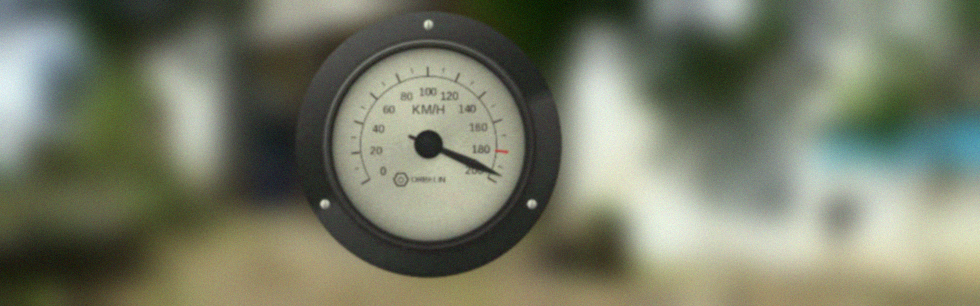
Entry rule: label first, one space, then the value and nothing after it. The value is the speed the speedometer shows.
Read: 195 km/h
